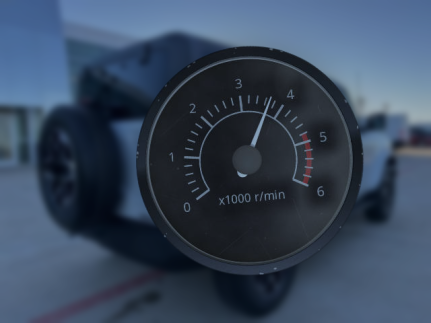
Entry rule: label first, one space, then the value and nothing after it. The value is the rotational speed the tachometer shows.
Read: 3700 rpm
